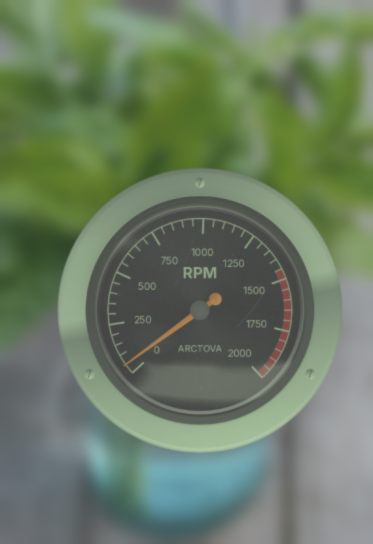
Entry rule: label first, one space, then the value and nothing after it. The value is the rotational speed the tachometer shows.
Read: 50 rpm
